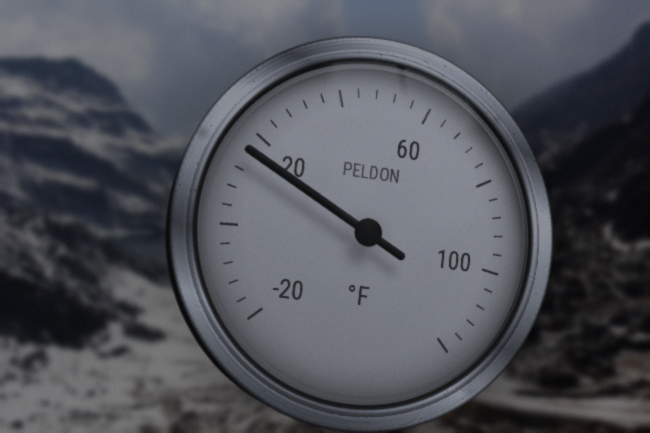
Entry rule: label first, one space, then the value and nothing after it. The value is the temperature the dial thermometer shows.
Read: 16 °F
